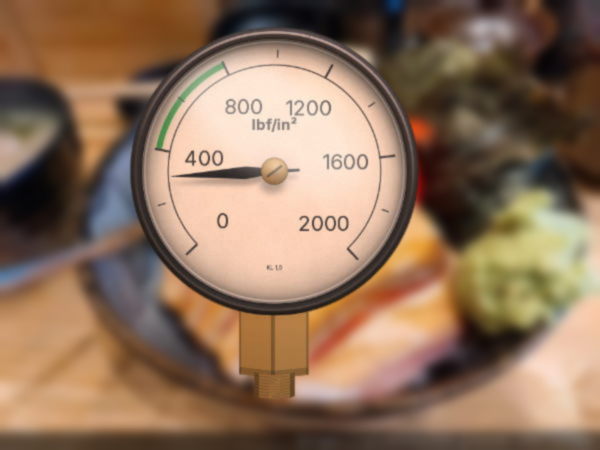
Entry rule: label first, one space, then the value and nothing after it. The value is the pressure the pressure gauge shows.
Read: 300 psi
